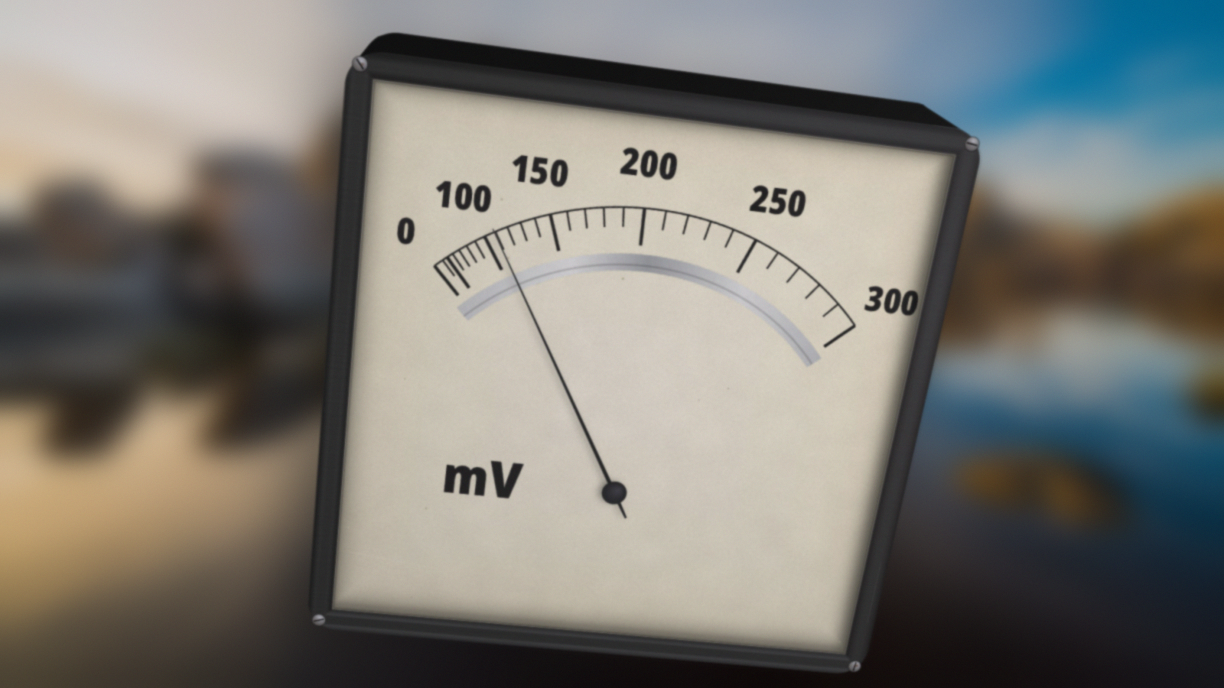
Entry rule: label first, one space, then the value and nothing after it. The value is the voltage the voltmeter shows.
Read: 110 mV
